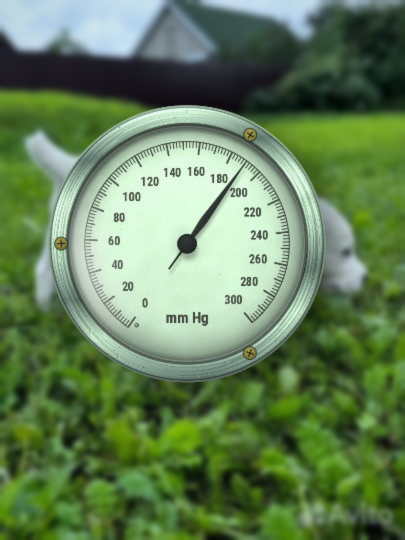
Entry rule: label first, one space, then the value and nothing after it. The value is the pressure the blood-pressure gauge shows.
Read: 190 mmHg
